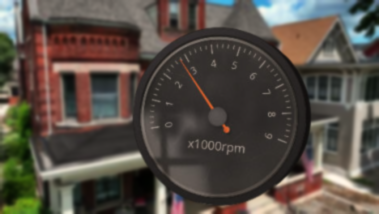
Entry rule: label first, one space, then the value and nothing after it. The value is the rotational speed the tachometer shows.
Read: 2800 rpm
